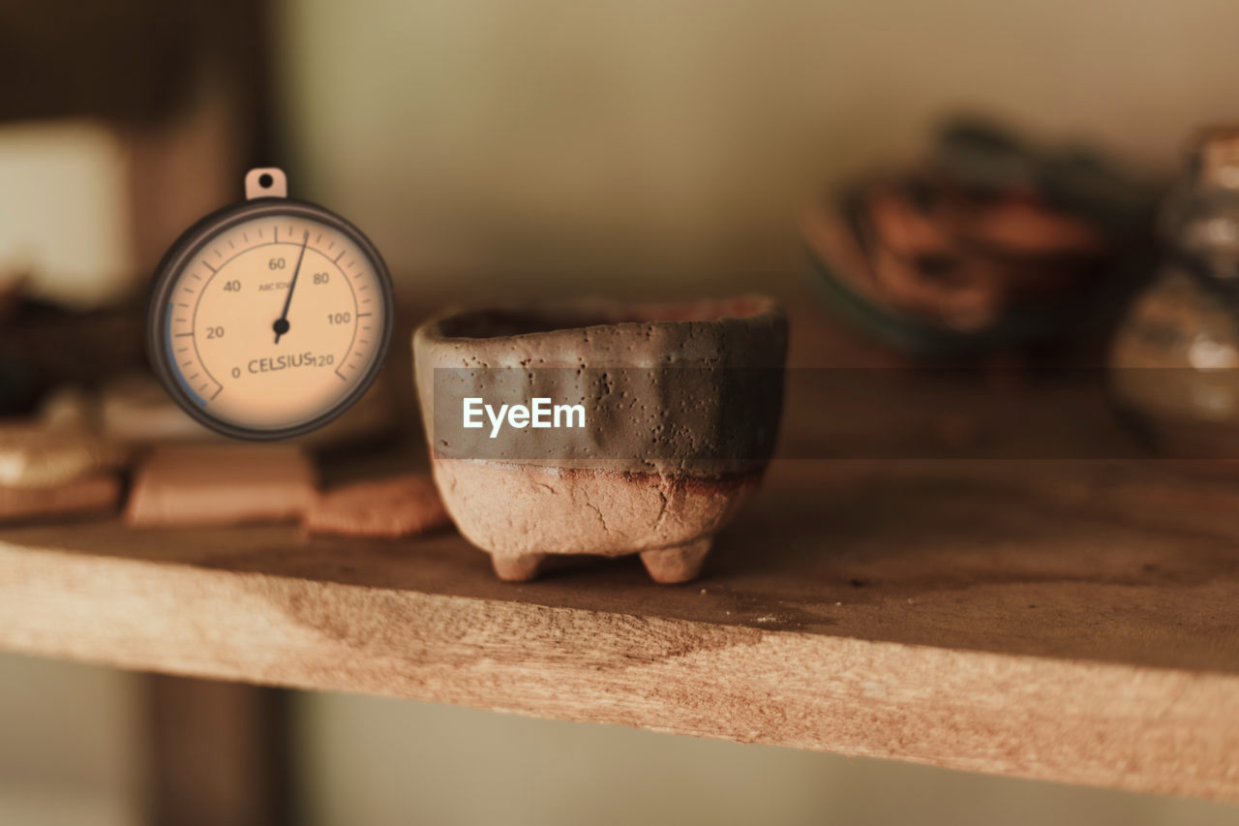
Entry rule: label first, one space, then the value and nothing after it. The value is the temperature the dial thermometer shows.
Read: 68 °C
